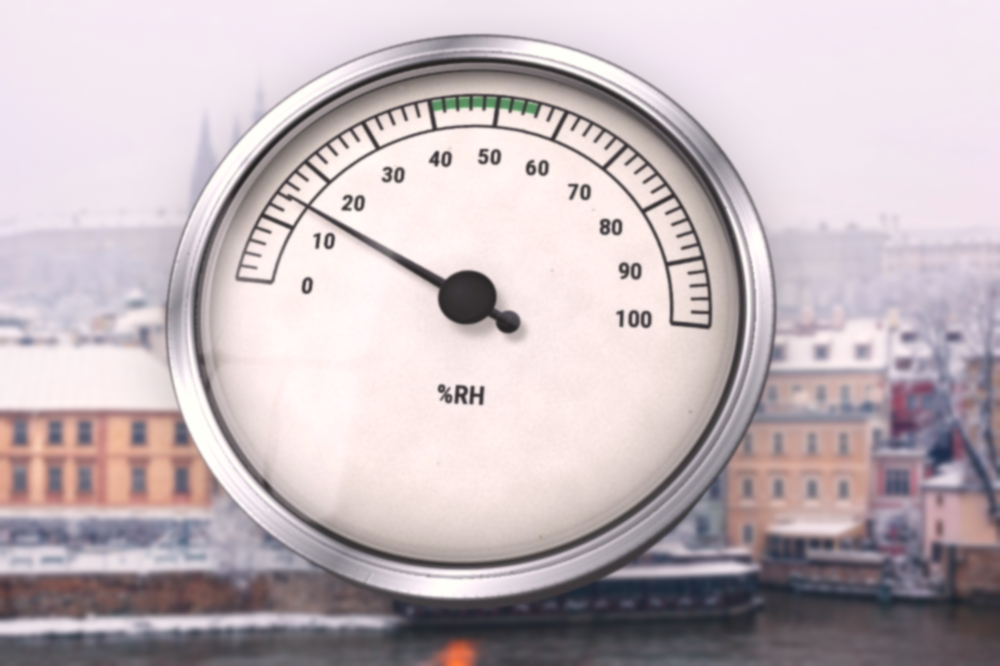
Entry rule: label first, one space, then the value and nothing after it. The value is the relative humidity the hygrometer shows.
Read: 14 %
